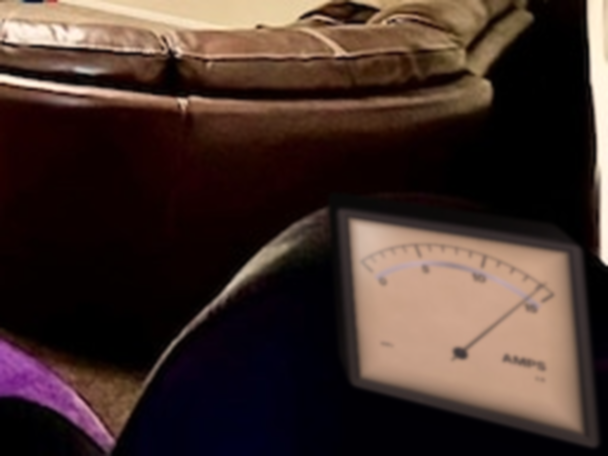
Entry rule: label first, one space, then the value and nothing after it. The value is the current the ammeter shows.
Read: 14 A
